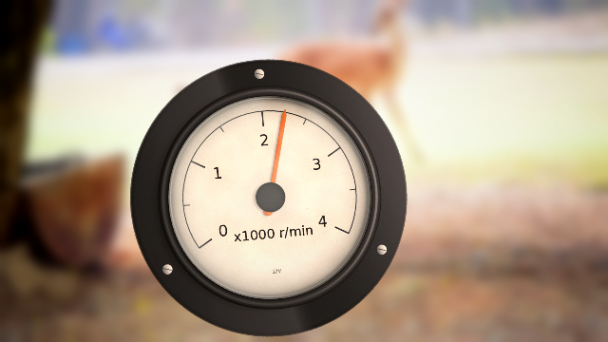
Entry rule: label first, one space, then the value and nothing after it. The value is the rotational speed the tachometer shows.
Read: 2250 rpm
